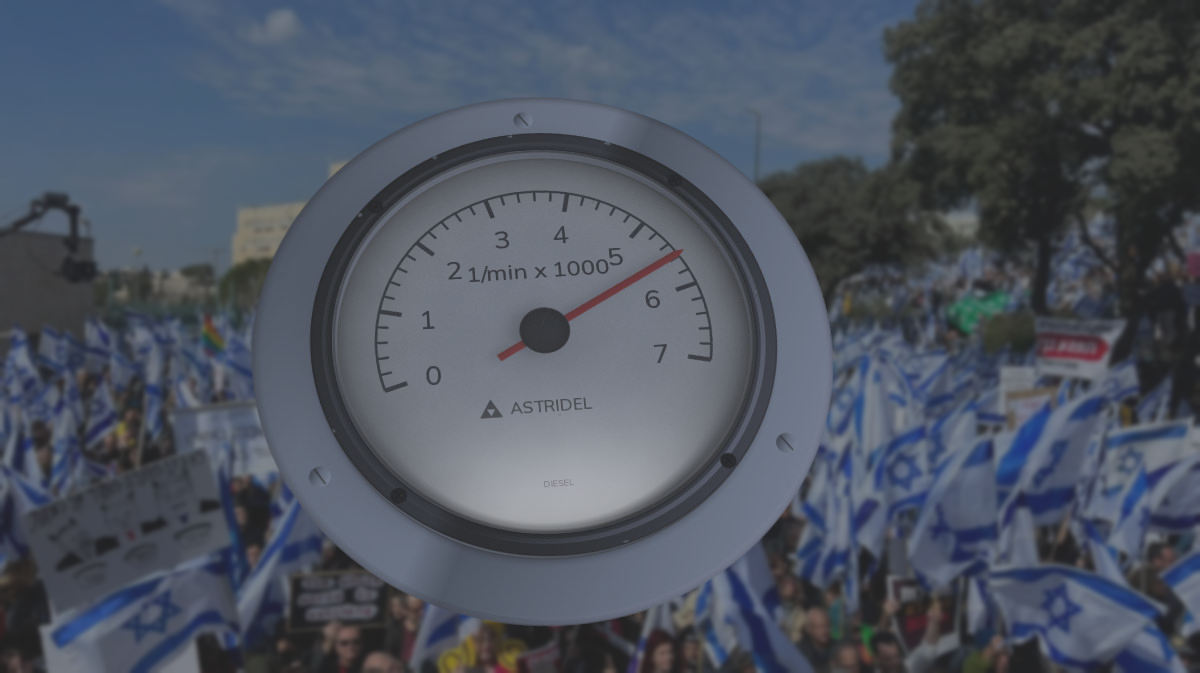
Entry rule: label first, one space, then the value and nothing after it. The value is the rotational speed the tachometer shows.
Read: 5600 rpm
